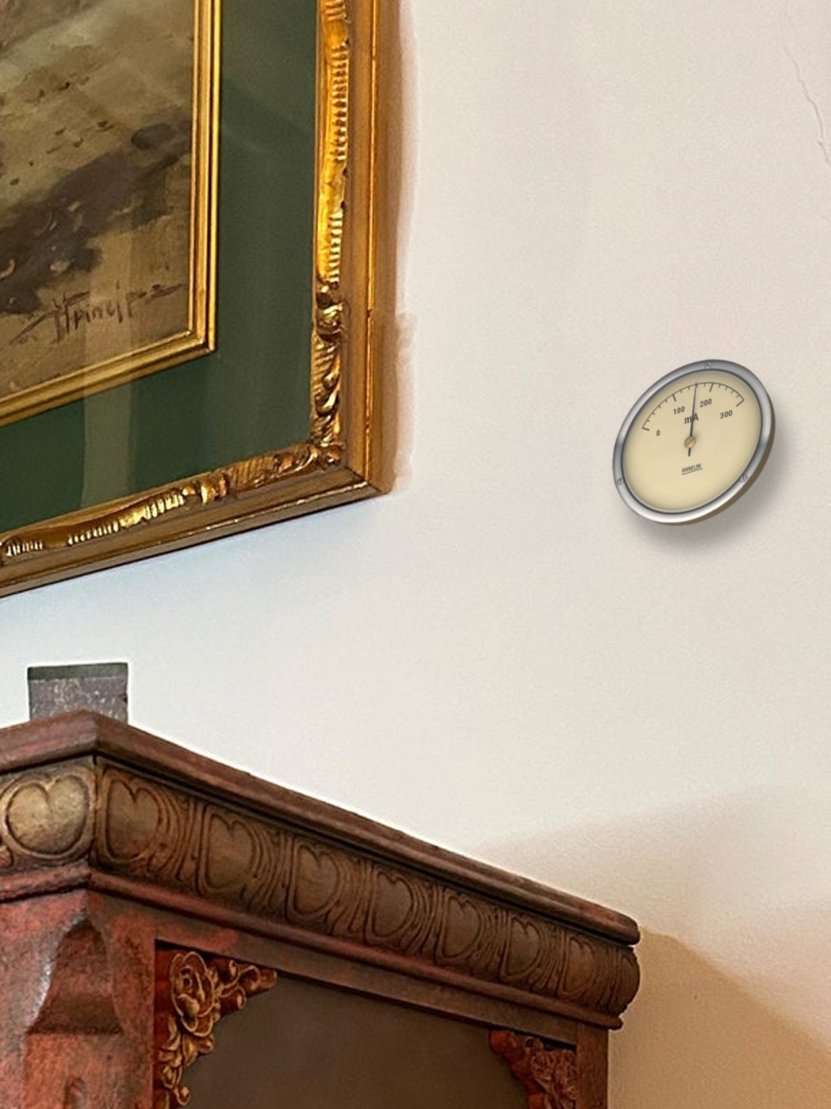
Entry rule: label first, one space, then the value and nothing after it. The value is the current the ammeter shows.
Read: 160 mA
